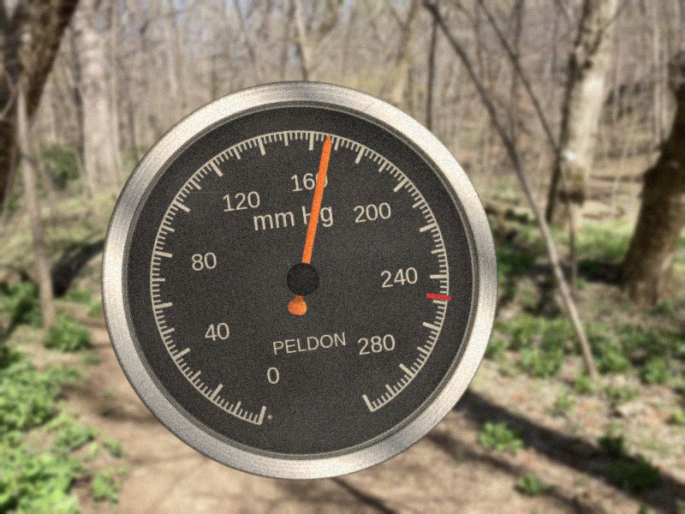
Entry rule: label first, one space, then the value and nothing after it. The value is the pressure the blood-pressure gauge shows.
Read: 166 mmHg
